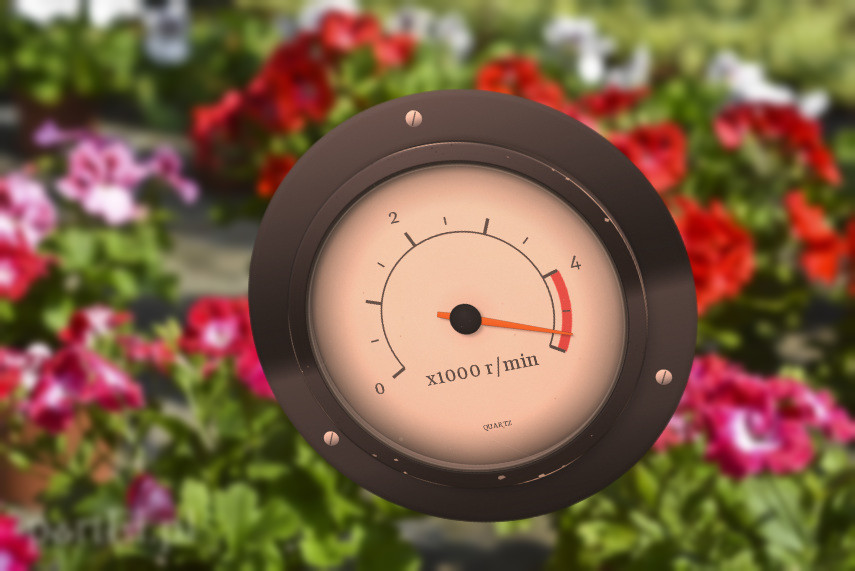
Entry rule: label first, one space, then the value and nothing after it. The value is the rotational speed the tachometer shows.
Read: 4750 rpm
